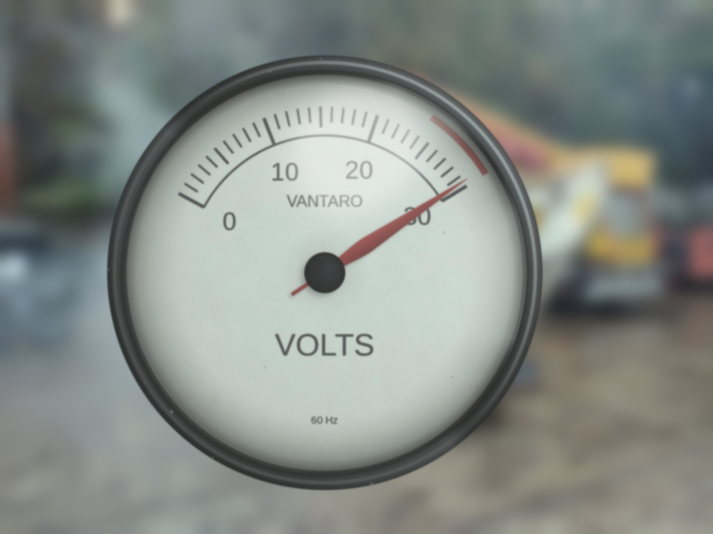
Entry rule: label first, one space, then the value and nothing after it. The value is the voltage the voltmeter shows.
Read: 29.5 V
